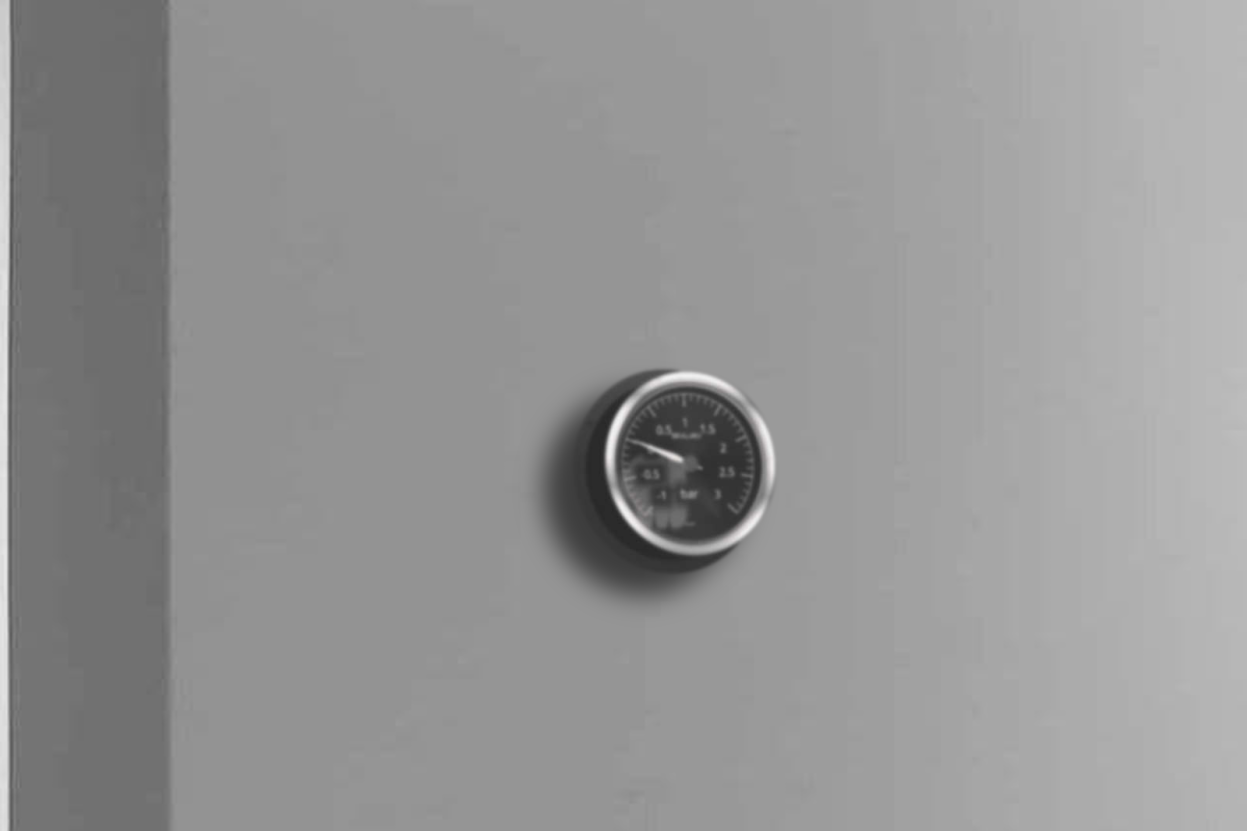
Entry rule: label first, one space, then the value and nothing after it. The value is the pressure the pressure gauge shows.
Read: 0 bar
